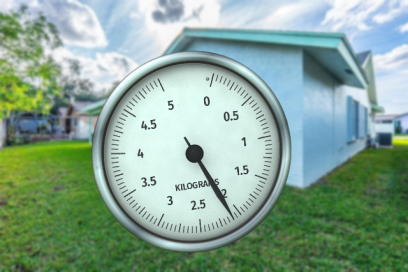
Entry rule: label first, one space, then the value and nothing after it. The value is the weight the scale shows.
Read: 2.1 kg
